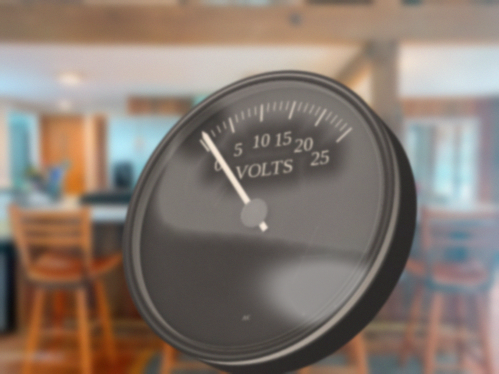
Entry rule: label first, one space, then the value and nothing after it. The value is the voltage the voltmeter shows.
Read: 1 V
